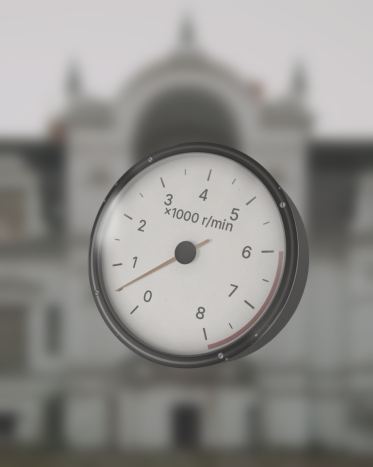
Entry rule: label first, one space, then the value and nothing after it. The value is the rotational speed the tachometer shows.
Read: 500 rpm
